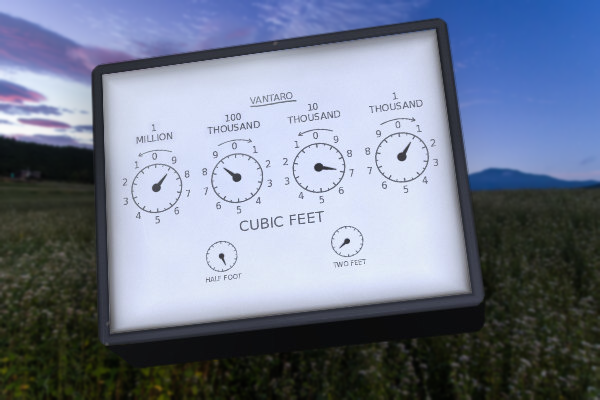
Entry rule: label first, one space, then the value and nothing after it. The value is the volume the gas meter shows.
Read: 887100 ft³
